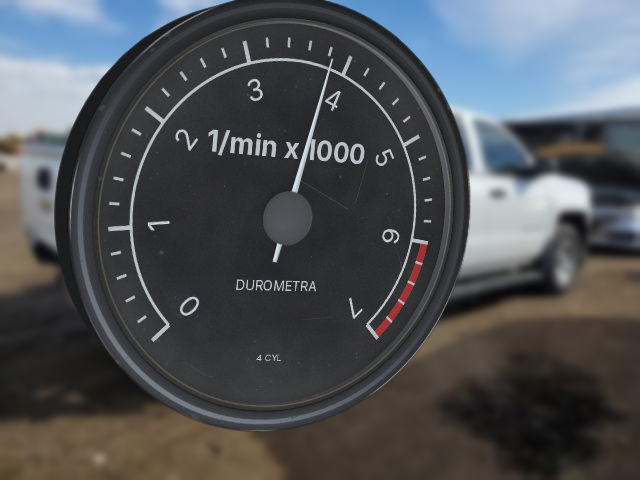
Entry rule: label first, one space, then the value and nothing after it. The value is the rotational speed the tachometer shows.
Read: 3800 rpm
